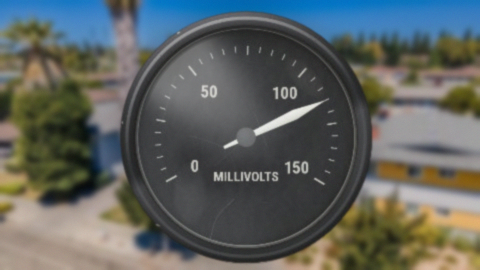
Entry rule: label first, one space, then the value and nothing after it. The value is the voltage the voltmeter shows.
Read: 115 mV
